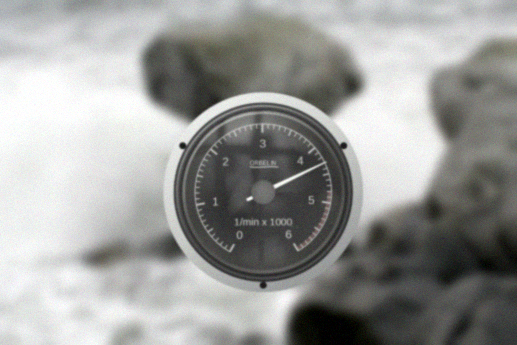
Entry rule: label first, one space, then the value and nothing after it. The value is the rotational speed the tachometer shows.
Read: 4300 rpm
